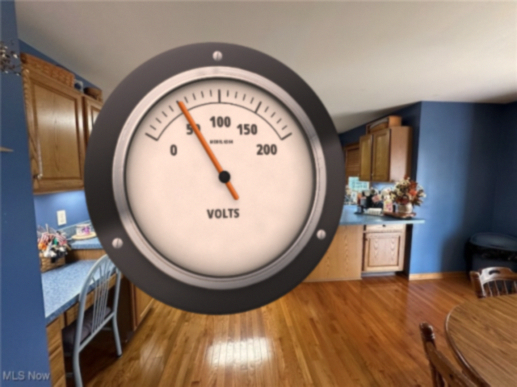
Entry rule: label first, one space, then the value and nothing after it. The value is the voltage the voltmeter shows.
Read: 50 V
